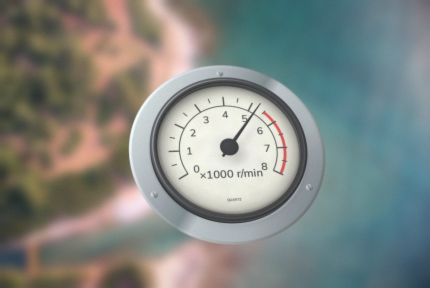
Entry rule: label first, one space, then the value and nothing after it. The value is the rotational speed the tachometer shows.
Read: 5250 rpm
